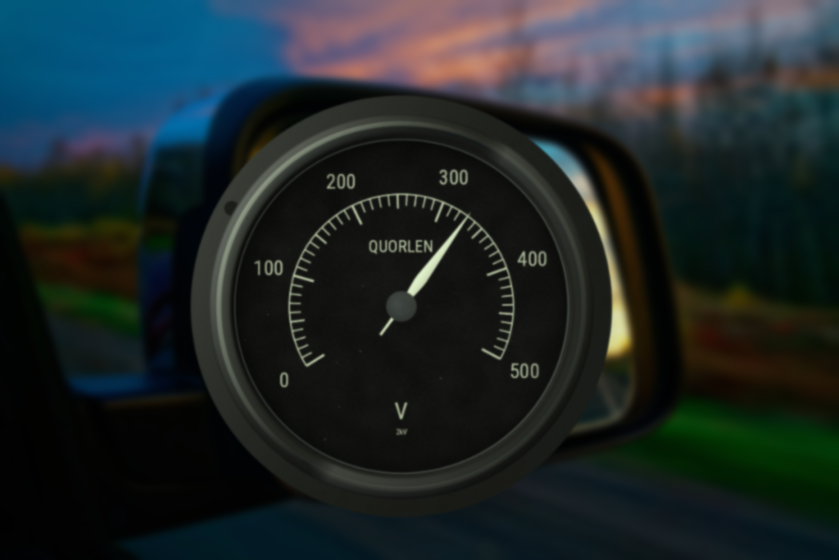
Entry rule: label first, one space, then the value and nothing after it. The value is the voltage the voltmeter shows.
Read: 330 V
